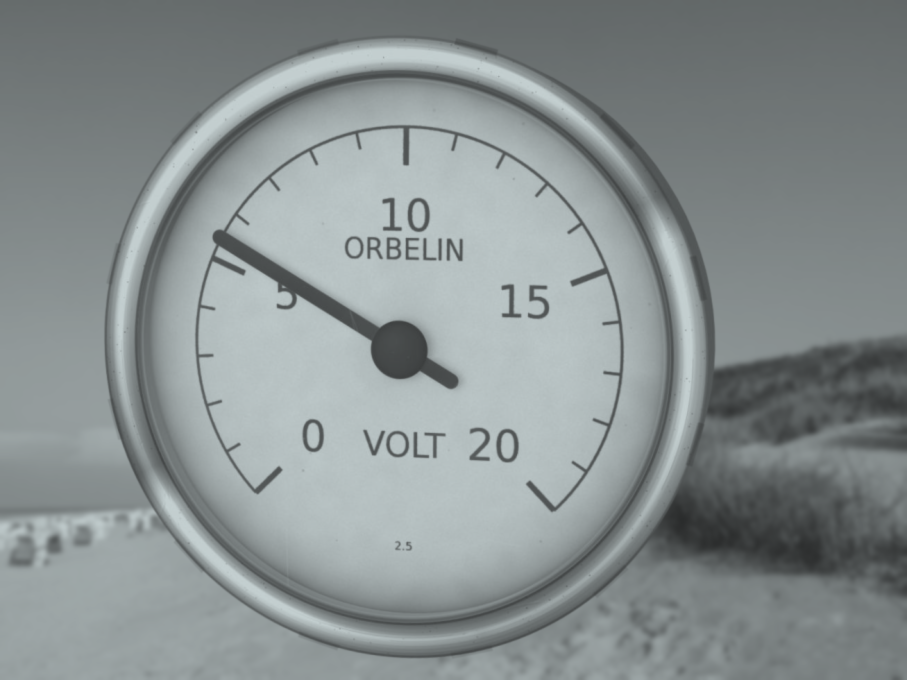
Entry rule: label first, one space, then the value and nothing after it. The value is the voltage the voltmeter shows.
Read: 5.5 V
